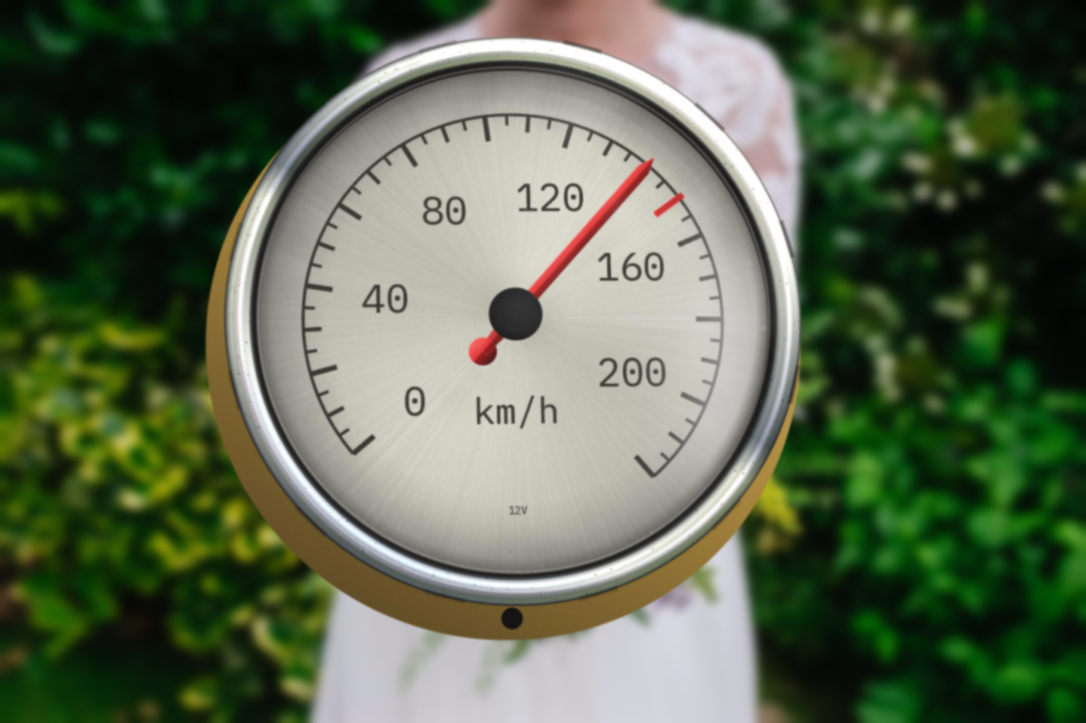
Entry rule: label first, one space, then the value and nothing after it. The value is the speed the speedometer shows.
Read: 140 km/h
